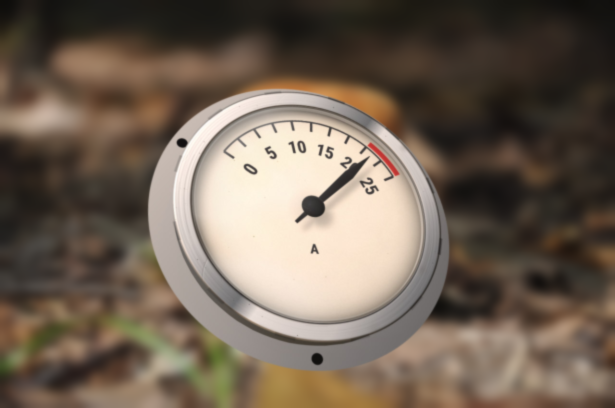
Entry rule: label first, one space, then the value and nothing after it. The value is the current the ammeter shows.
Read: 21.25 A
